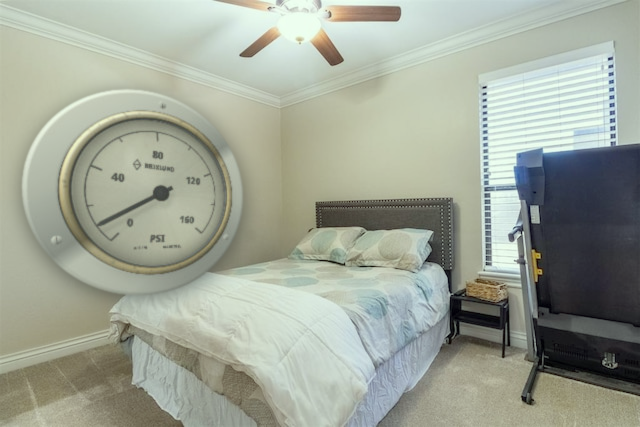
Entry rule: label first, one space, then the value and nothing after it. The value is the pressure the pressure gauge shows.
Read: 10 psi
